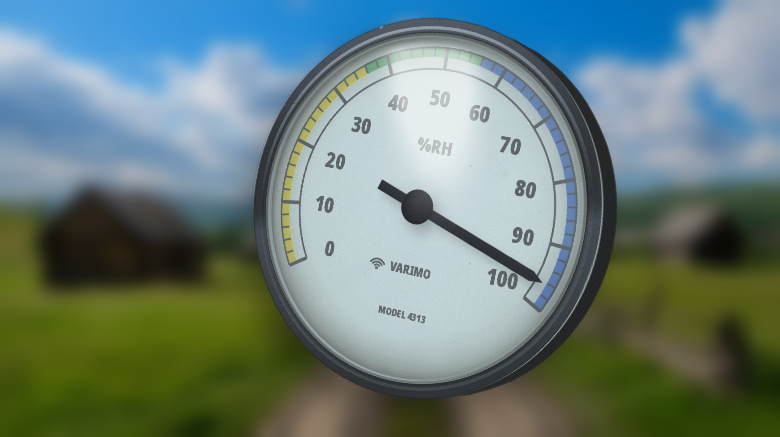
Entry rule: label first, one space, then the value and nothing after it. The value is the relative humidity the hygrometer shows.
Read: 96 %
